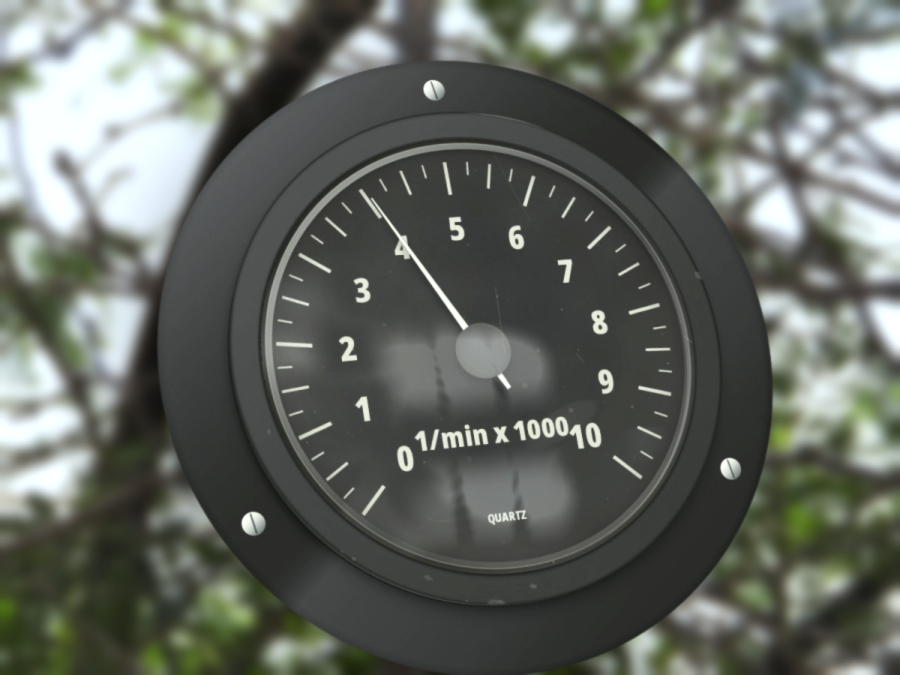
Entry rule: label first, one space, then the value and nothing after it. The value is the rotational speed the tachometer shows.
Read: 4000 rpm
